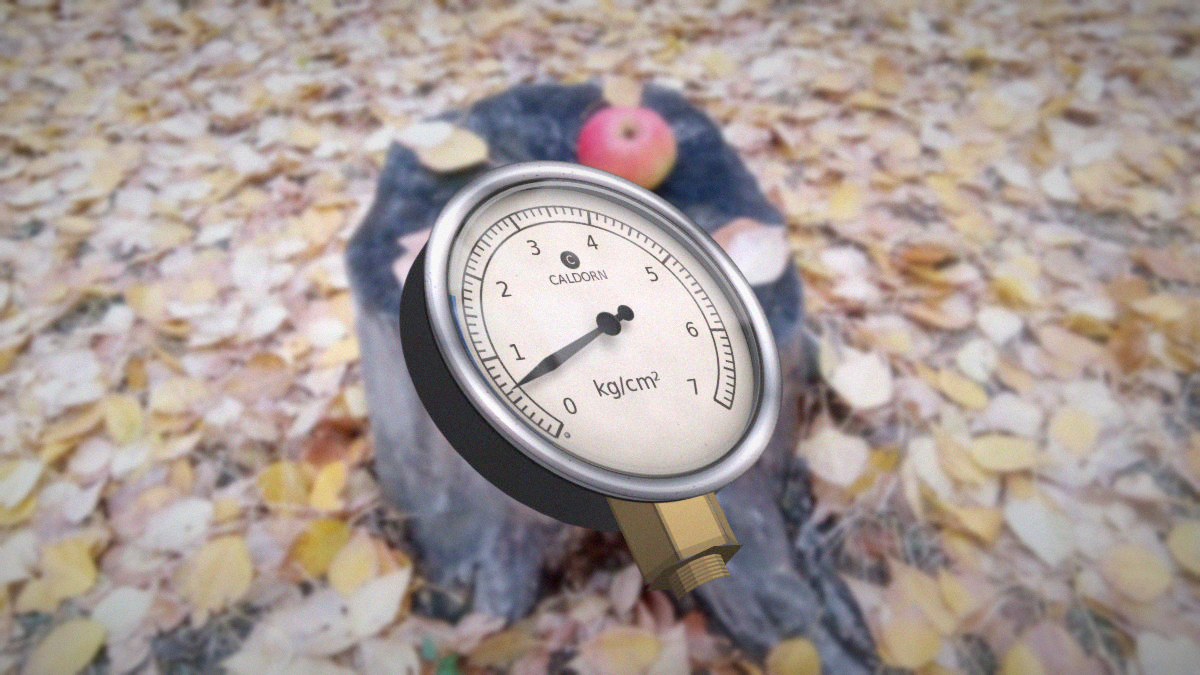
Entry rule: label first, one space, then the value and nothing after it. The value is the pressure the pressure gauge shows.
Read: 0.6 kg/cm²
